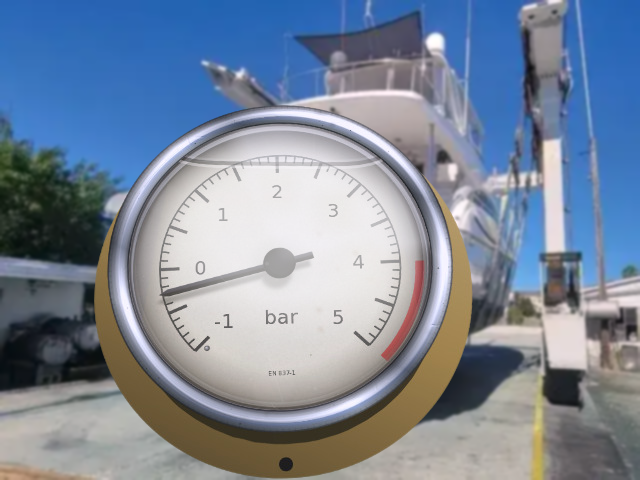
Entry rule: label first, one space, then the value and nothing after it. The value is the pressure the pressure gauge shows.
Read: -0.3 bar
